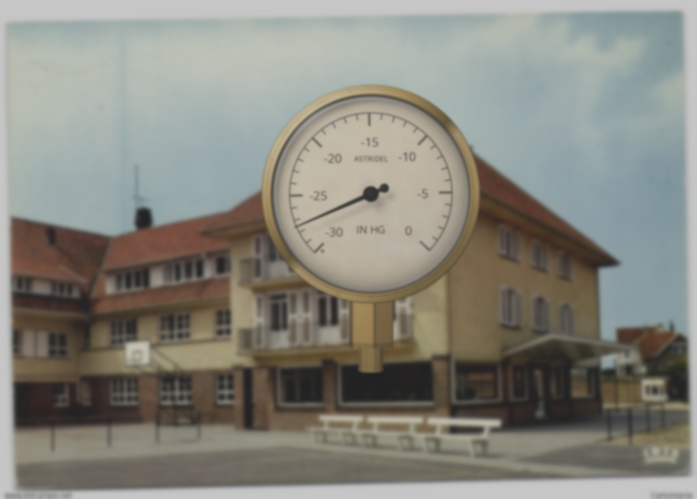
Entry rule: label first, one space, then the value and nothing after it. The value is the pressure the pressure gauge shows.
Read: -27.5 inHg
